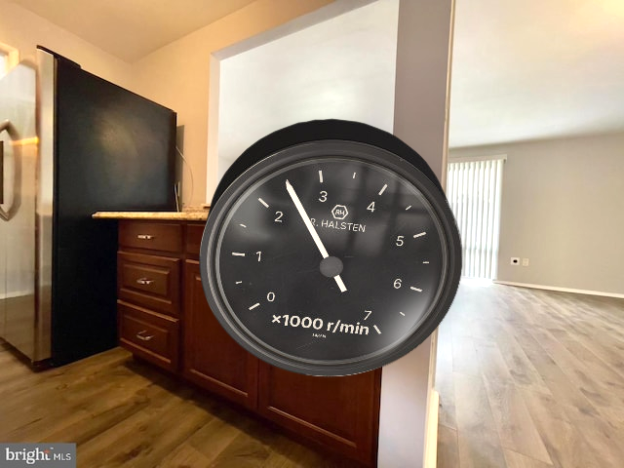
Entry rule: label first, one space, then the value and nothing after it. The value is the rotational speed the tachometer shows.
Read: 2500 rpm
